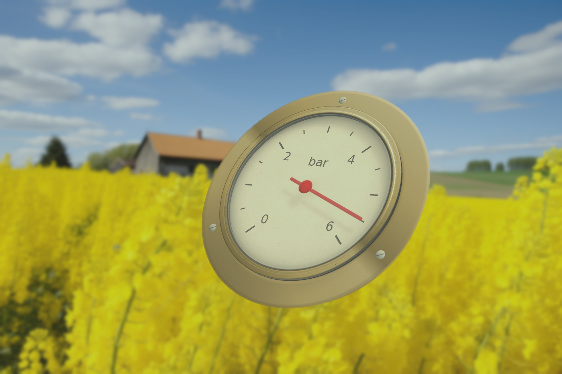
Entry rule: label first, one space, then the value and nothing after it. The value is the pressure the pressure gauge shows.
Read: 5.5 bar
